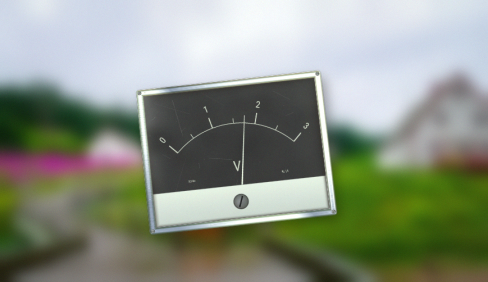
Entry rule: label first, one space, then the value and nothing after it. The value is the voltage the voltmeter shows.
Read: 1.75 V
